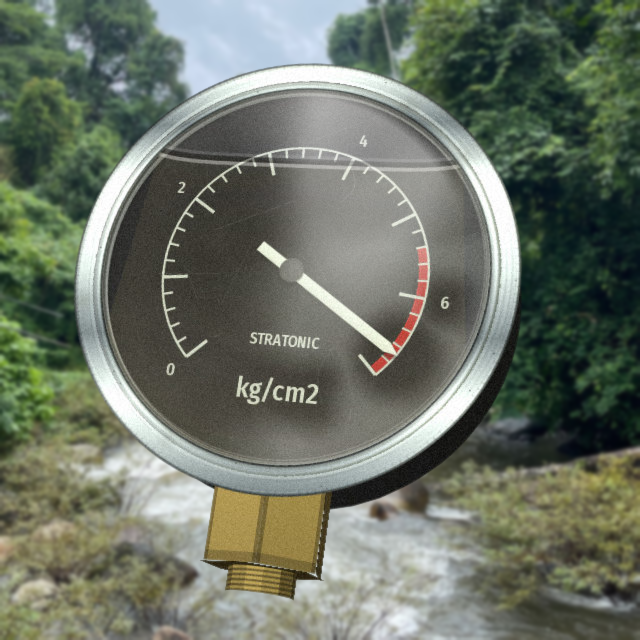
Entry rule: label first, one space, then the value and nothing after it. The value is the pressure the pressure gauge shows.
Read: 6.7 kg/cm²
